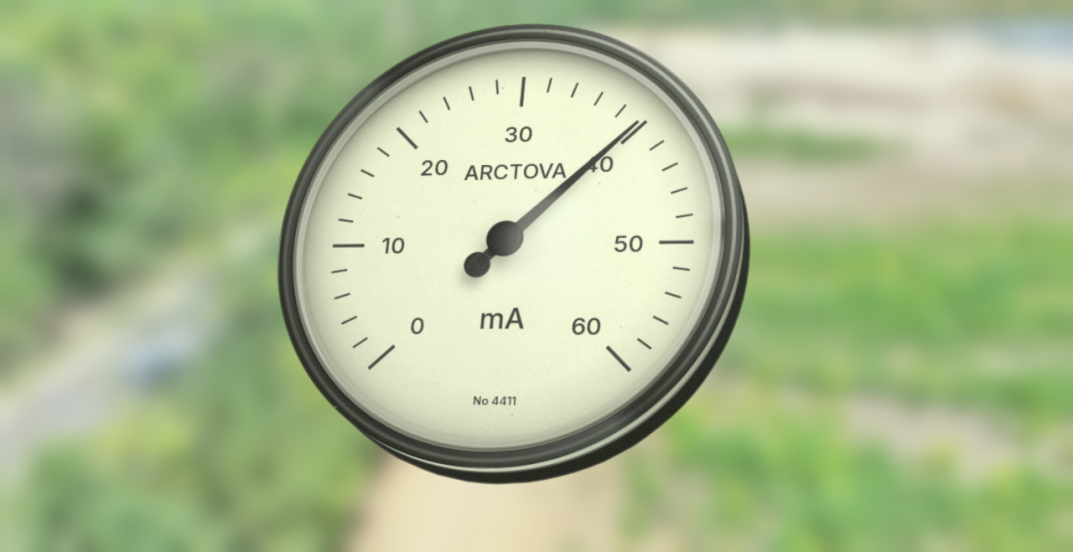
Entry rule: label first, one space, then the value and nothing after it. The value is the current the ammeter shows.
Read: 40 mA
